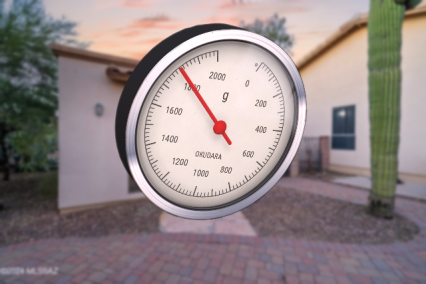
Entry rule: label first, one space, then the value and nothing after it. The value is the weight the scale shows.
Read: 1800 g
